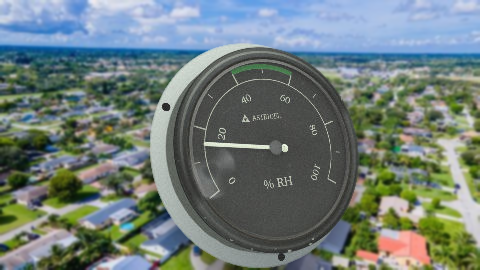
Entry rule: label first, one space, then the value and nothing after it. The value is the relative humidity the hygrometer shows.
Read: 15 %
